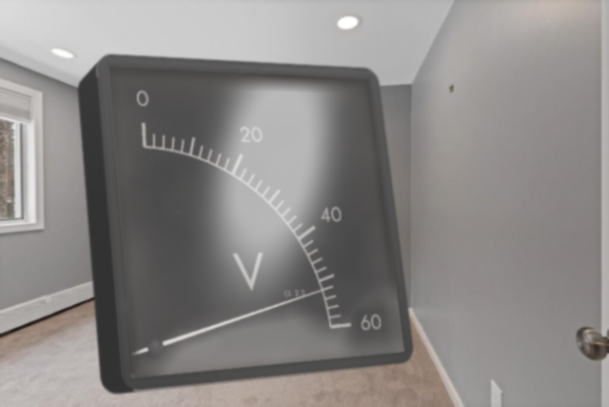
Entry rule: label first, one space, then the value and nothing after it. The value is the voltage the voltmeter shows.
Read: 52 V
